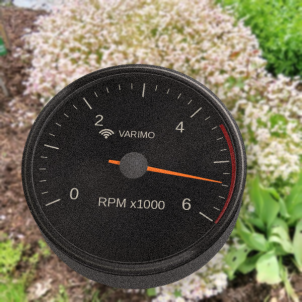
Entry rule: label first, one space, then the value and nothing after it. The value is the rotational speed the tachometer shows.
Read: 5400 rpm
